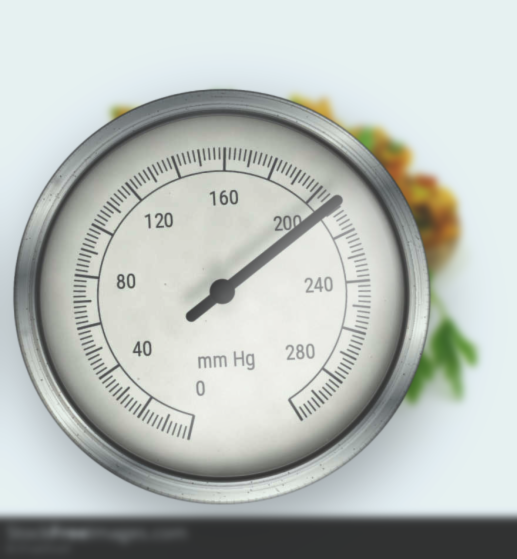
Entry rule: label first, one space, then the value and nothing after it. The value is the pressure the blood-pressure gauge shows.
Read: 208 mmHg
